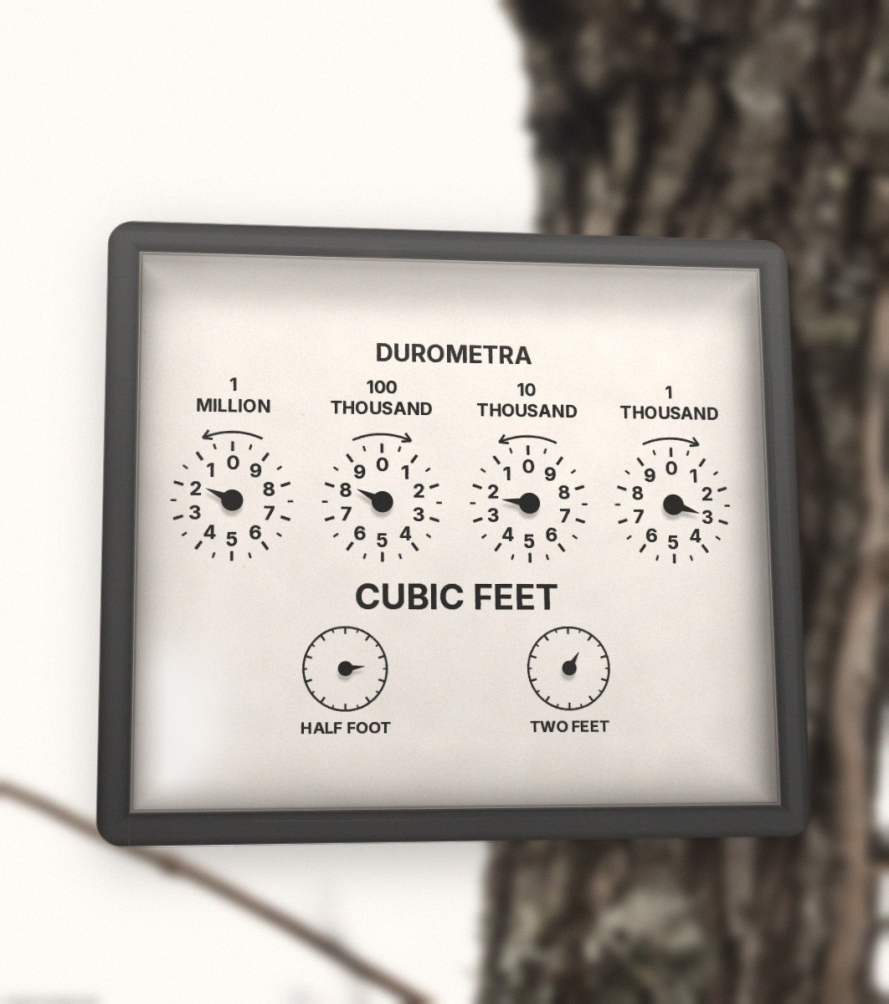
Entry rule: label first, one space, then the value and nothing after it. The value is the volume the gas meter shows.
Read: 182300 ft³
